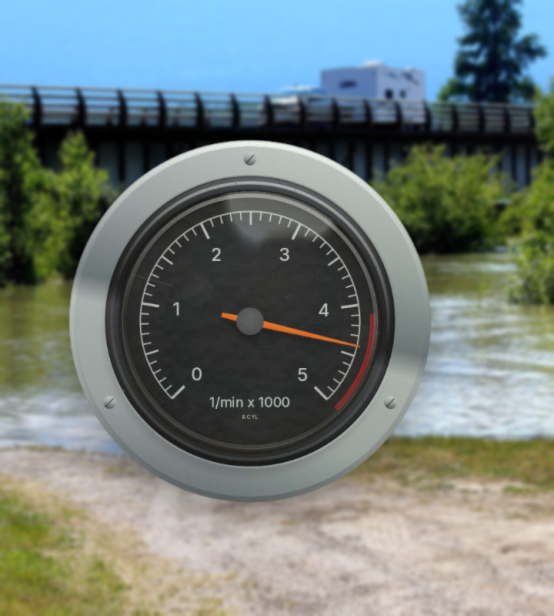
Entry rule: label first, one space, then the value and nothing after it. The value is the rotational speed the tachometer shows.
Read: 4400 rpm
